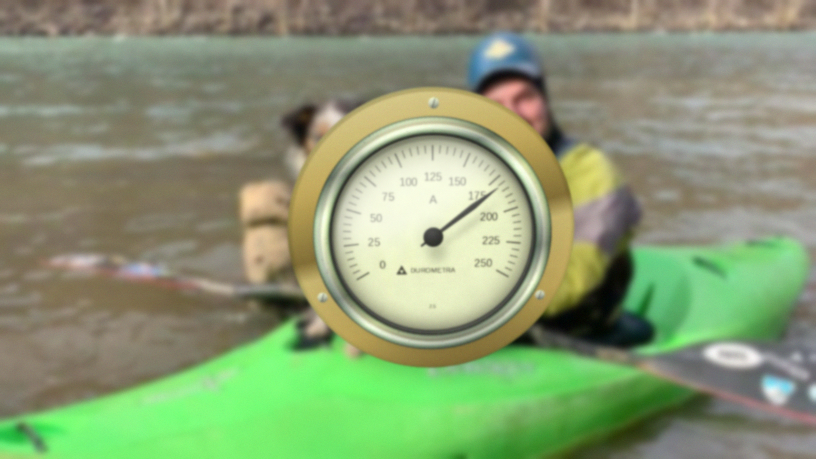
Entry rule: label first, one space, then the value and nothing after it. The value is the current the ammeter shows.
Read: 180 A
